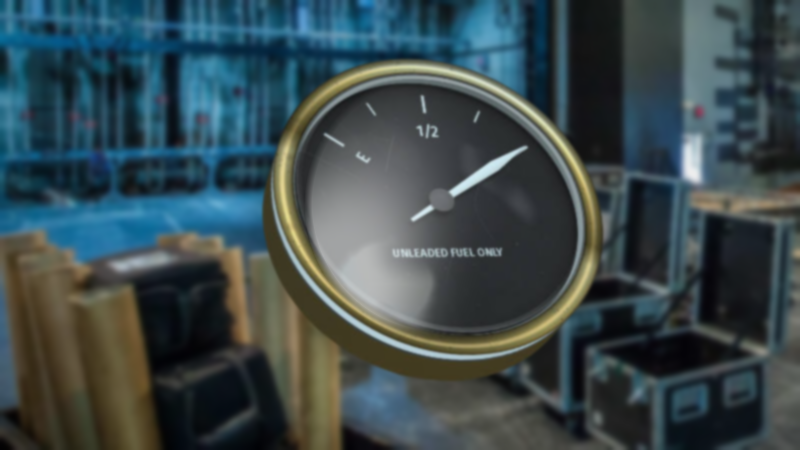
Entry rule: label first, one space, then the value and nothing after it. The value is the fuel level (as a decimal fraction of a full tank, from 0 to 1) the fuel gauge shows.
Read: 1
